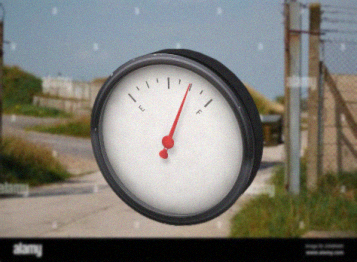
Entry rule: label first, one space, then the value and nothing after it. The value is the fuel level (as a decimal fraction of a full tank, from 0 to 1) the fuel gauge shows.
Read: 0.75
